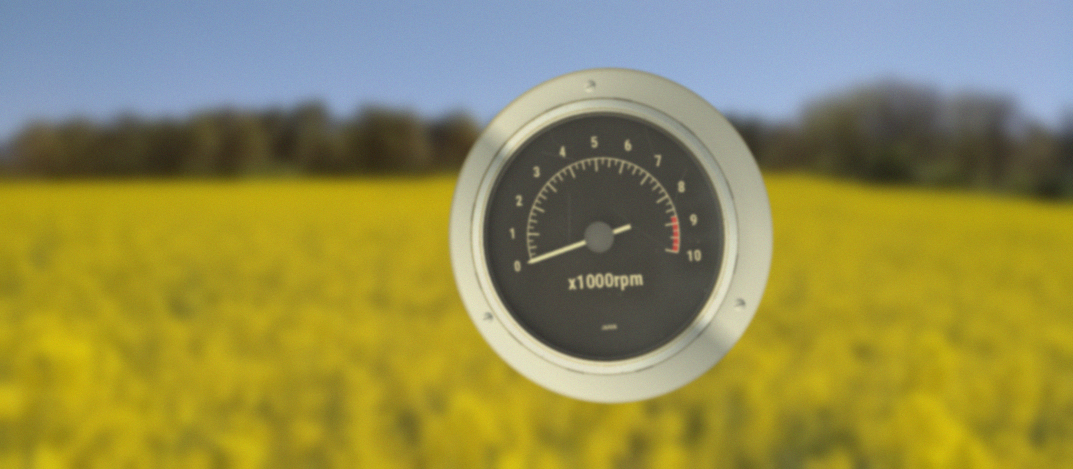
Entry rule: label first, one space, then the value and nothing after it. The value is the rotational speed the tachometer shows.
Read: 0 rpm
